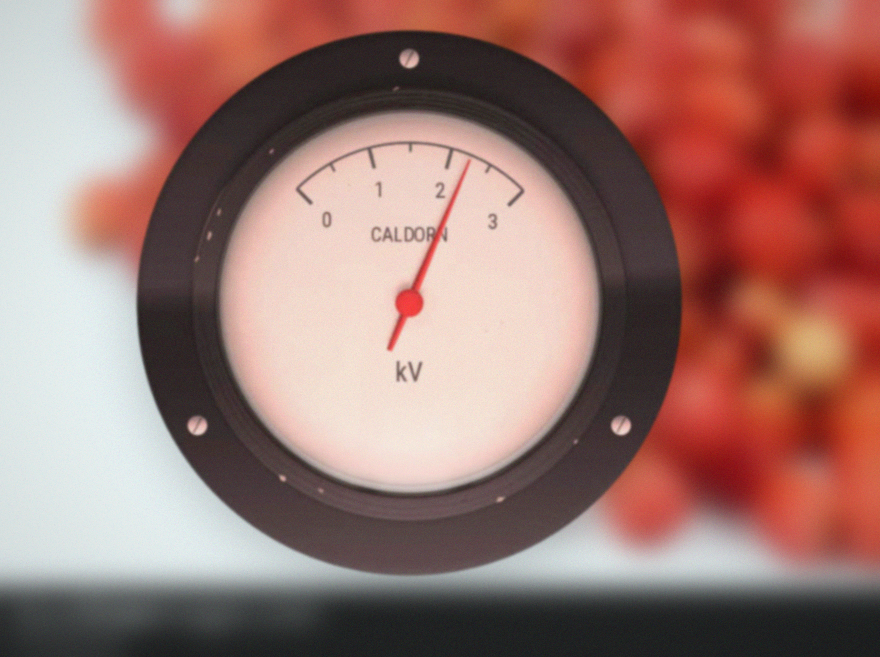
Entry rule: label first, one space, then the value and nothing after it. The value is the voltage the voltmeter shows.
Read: 2.25 kV
